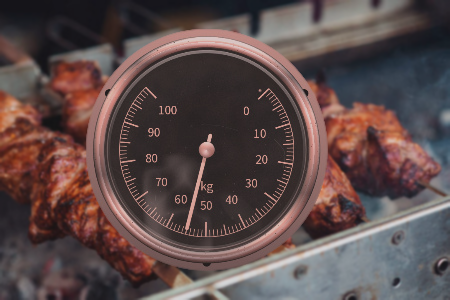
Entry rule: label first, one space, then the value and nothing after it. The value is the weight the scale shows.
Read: 55 kg
